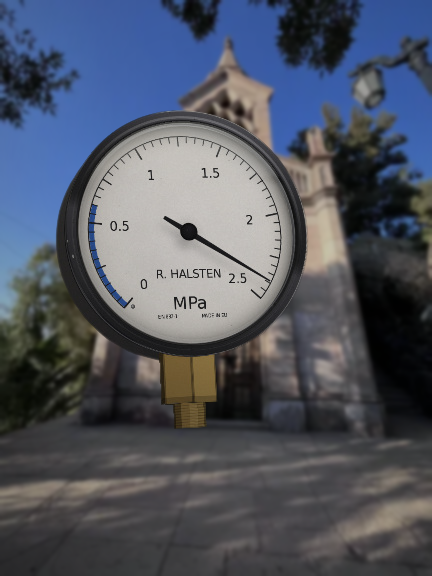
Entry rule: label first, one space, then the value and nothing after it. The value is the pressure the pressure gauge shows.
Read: 2.4 MPa
